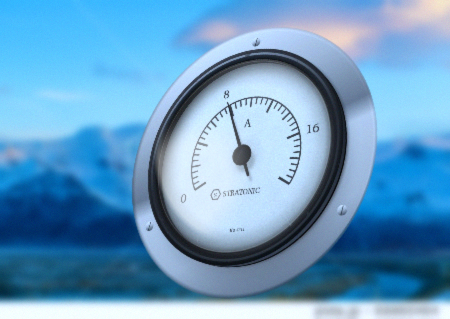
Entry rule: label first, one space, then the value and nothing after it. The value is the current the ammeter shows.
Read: 8 A
